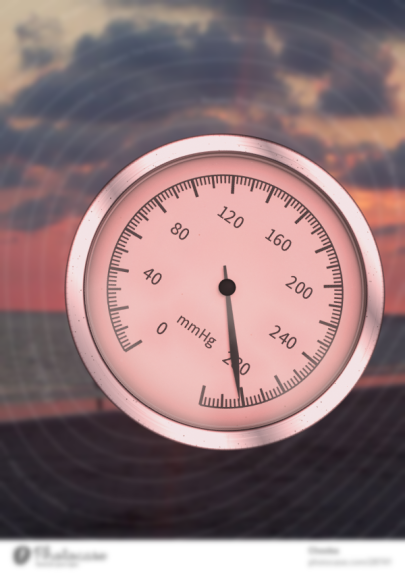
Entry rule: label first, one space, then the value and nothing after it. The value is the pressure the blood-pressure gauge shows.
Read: 282 mmHg
